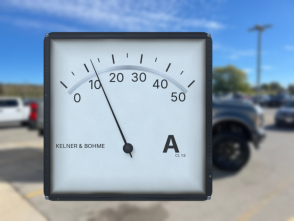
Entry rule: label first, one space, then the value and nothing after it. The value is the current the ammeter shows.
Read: 12.5 A
